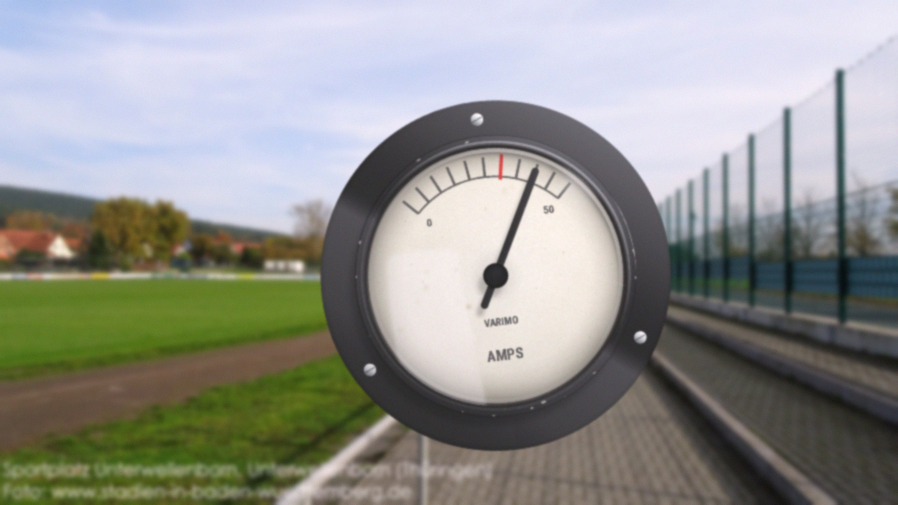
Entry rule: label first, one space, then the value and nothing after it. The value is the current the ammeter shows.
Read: 40 A
